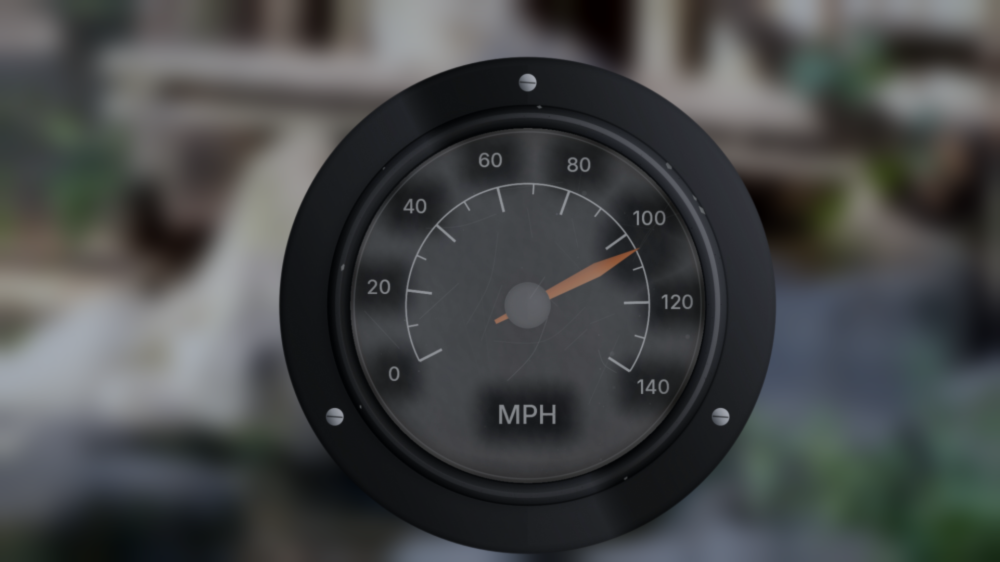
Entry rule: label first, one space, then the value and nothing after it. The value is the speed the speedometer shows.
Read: 105 mph
